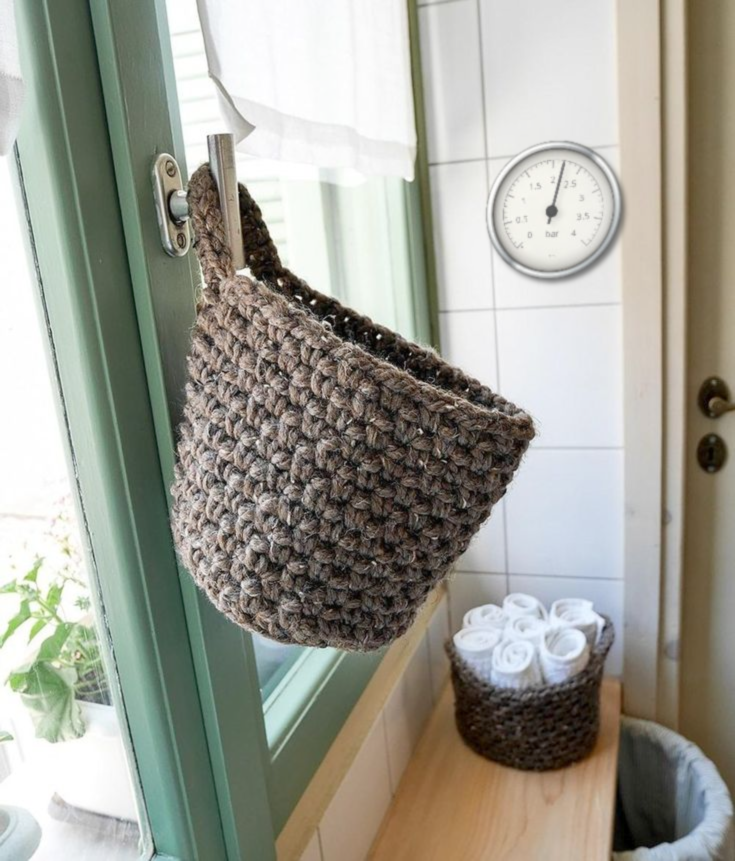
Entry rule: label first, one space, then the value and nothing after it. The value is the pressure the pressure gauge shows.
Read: 2.2 bar
